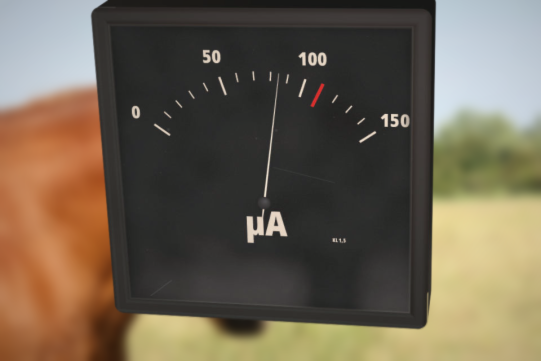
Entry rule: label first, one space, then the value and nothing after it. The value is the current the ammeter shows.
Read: 85 µA
